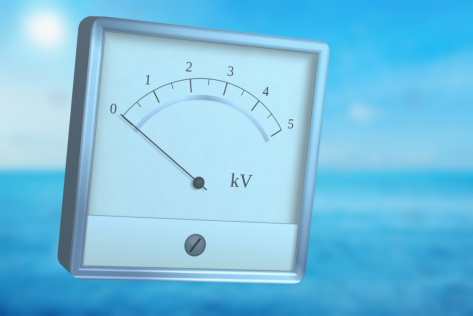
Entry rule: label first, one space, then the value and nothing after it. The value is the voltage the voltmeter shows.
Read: 0 kV
